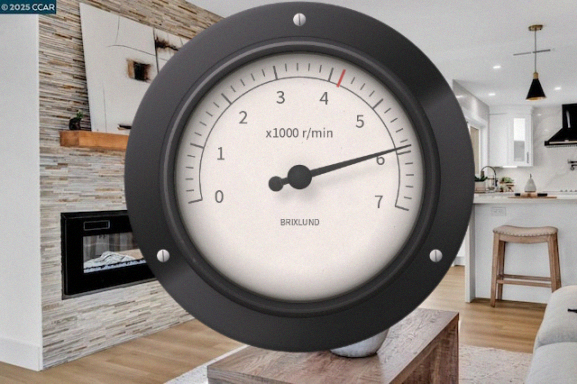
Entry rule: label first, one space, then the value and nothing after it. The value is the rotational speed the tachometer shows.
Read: 5900 rpm
